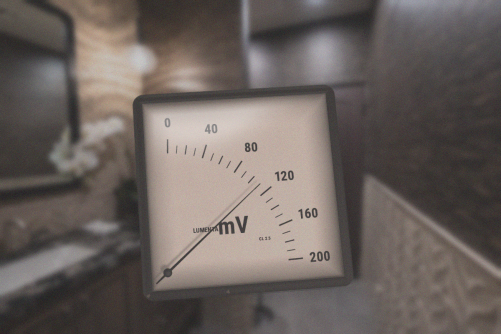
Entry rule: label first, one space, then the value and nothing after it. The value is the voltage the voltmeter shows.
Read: 110 mV
